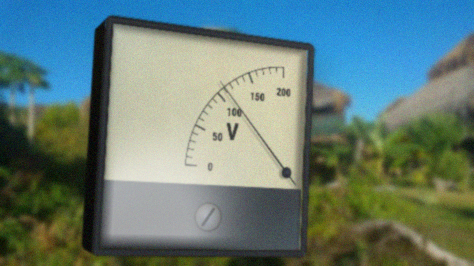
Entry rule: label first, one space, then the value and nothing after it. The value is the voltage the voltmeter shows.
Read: 110 V
